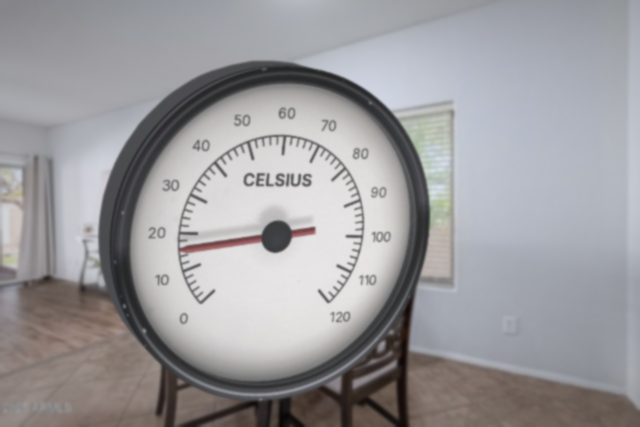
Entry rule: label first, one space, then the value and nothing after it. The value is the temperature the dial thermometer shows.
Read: 16 °C
